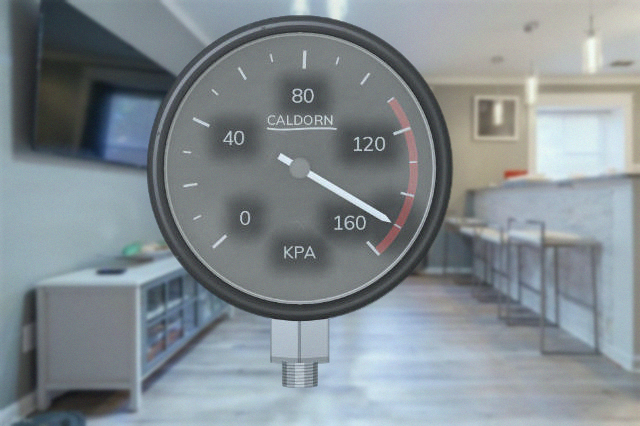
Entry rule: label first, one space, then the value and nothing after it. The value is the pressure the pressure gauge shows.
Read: 150 kPa
